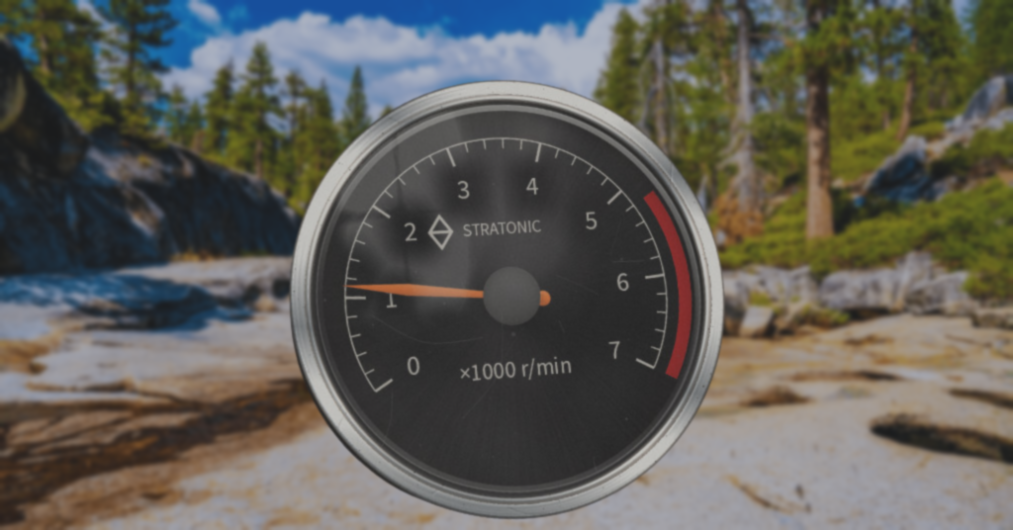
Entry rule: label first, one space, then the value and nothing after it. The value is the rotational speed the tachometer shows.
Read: 1100 rpm
